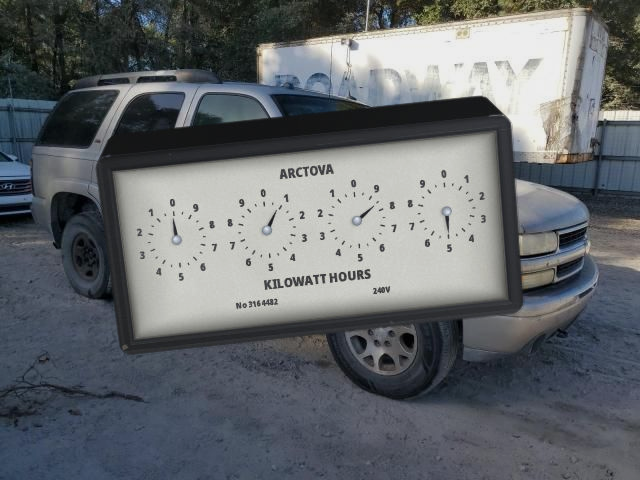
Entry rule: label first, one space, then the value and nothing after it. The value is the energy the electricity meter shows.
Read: 85 kWh
